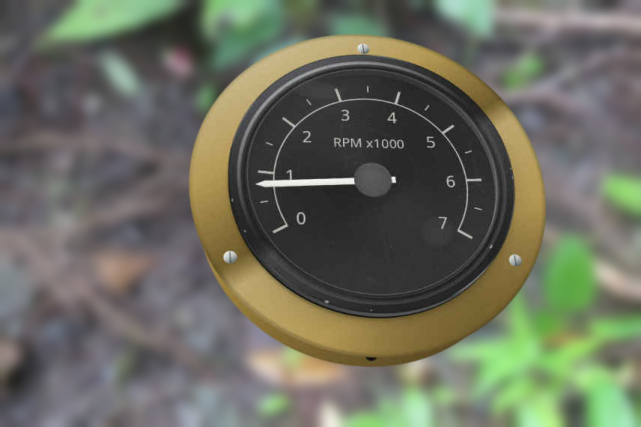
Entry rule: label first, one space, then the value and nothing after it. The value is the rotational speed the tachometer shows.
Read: 750 rpm
